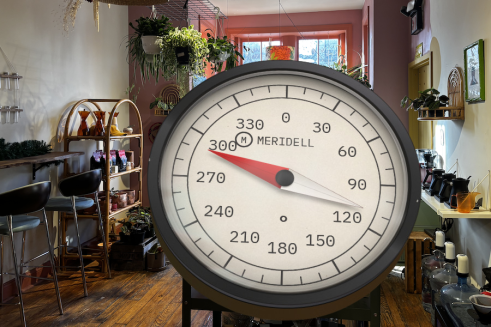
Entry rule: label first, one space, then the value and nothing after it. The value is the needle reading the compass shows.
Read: 290 °
